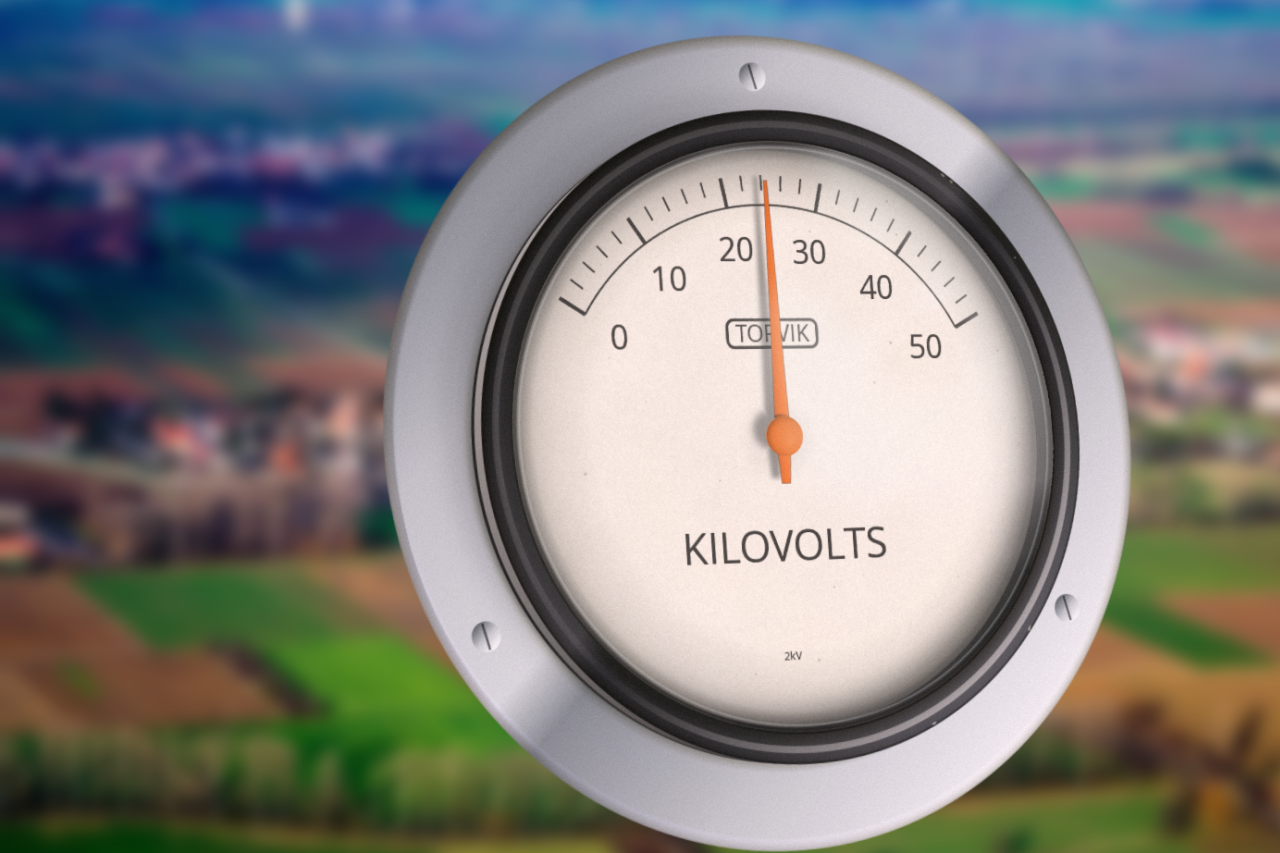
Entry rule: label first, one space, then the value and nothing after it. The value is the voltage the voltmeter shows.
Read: 24 kV
